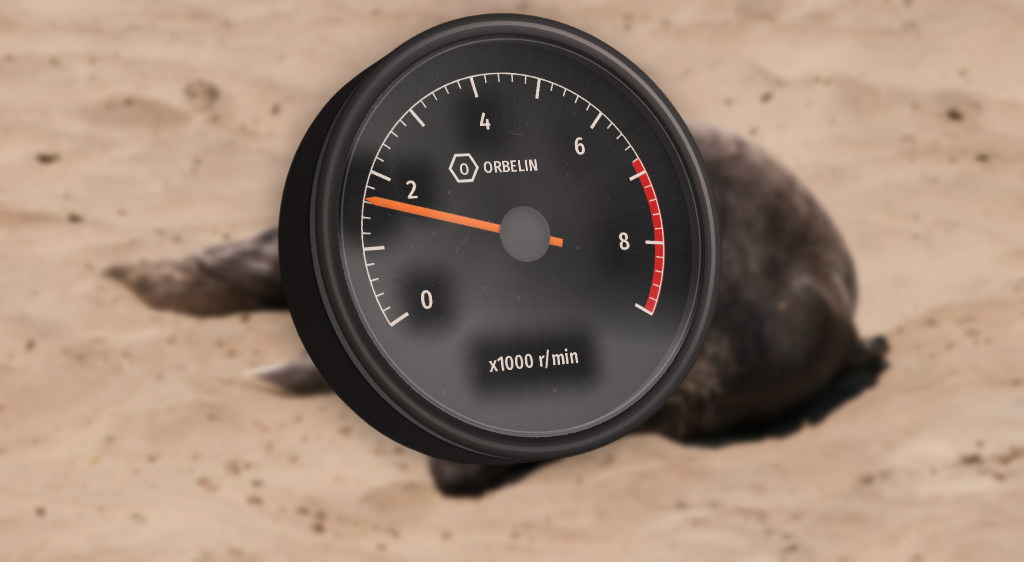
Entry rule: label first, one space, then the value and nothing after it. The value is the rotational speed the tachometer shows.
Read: 1600 rpm
